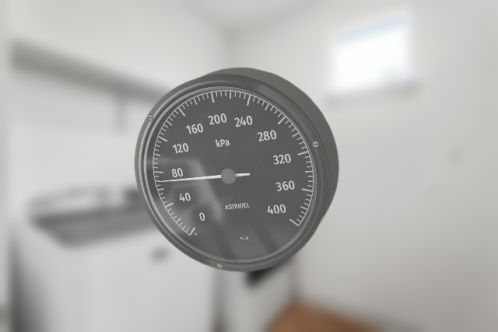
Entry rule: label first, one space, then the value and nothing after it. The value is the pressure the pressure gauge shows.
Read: 70 kPa
